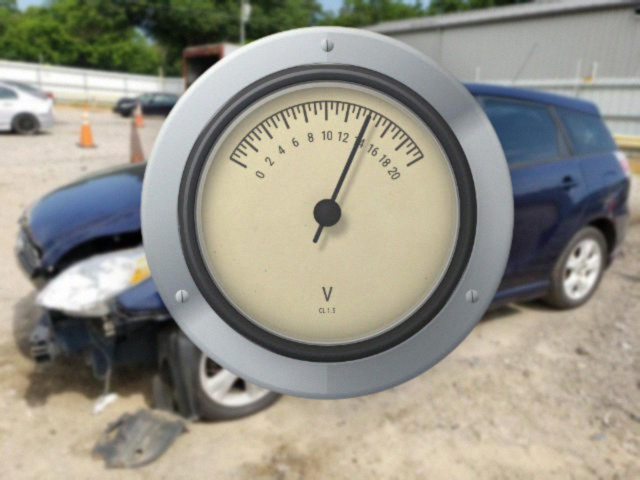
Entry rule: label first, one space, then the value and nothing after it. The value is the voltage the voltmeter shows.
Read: 14 V
